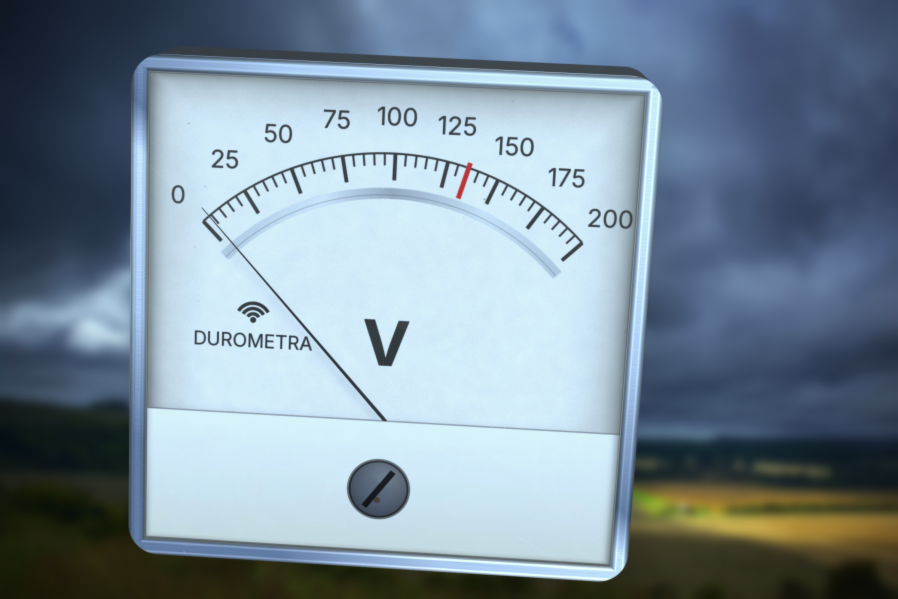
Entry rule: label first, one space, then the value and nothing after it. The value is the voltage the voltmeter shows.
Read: 5 V
